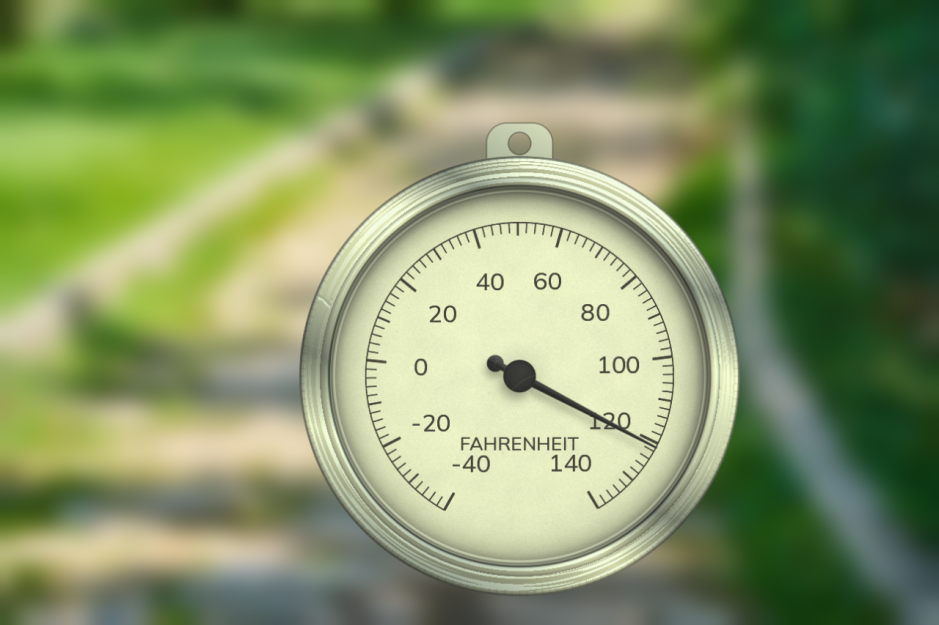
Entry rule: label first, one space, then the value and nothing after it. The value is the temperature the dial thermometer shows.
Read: 121 °F
